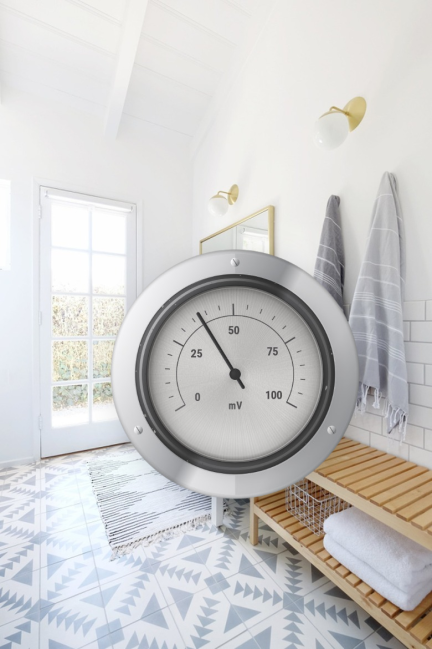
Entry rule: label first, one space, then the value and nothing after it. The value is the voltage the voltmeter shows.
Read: 37.5 mV
